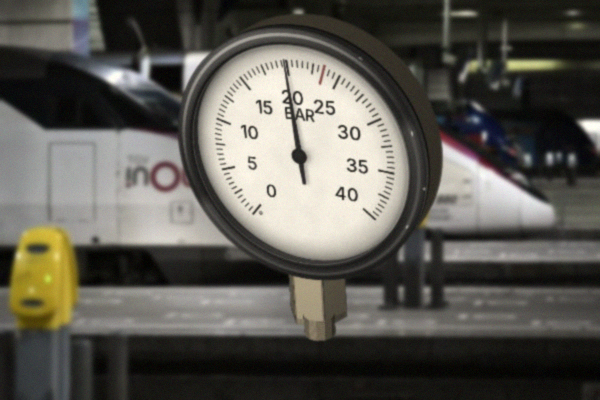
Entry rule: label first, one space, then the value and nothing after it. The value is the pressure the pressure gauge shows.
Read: 20 bar
